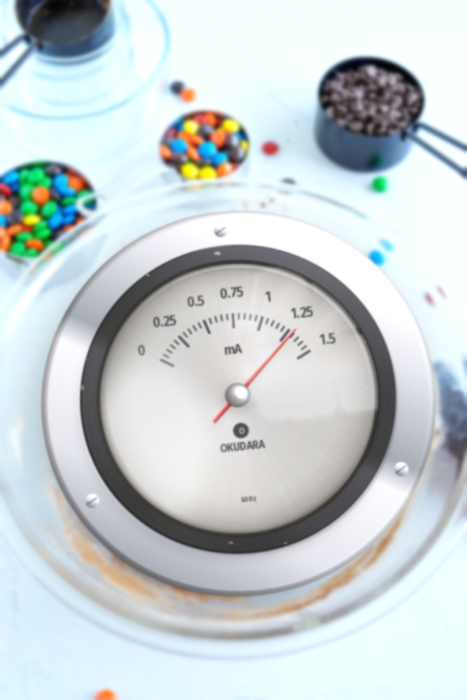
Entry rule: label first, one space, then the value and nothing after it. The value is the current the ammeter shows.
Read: 1.3 mA
